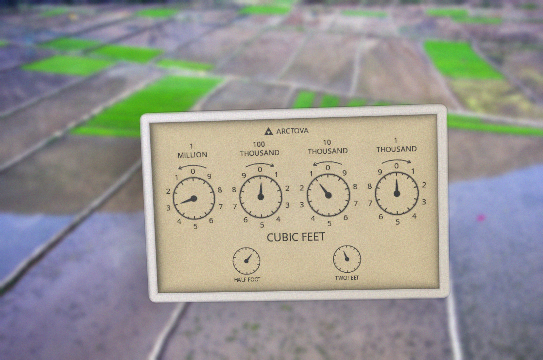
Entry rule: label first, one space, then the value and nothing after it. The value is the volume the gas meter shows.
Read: 301000 ft³
